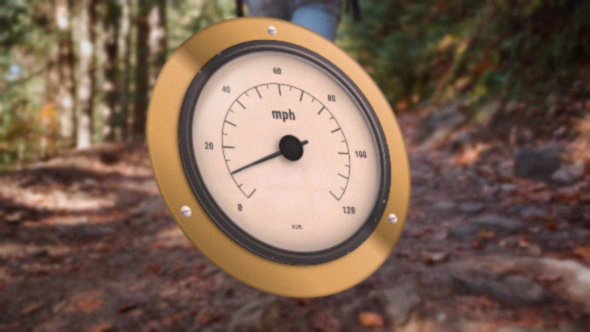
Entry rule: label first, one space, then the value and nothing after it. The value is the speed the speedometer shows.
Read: 10 mph
